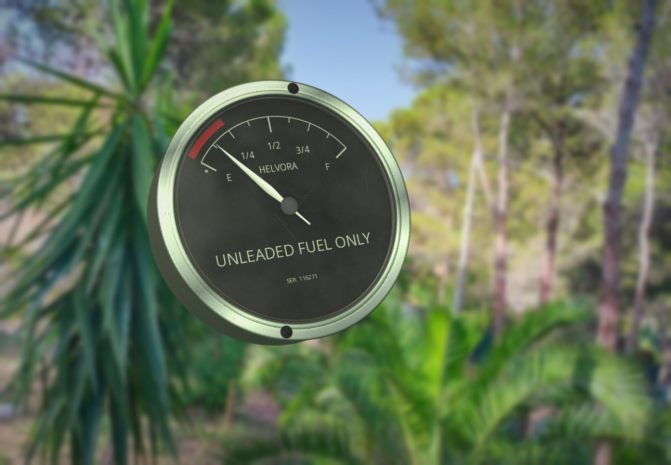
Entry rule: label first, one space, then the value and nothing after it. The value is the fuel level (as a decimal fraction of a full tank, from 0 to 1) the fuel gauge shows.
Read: 0.125
